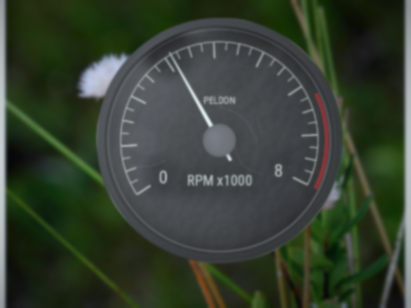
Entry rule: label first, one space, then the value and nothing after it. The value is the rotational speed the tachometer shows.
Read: 3125 rpm
